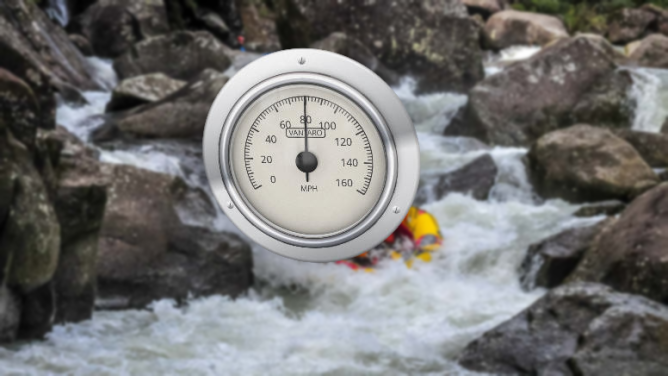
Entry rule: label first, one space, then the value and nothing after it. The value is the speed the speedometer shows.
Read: 80 mph
